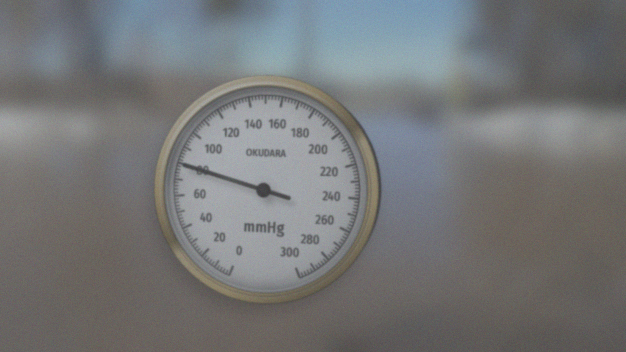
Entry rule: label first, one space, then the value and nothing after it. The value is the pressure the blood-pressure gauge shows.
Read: 80 mmHg
